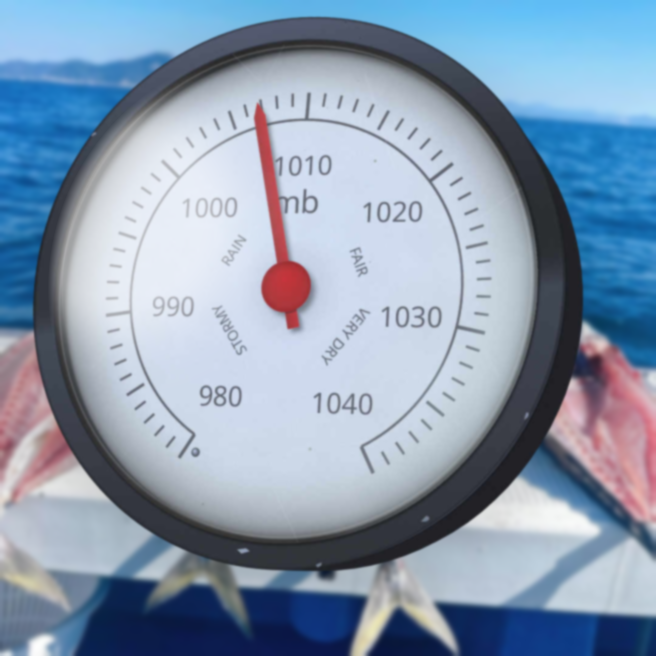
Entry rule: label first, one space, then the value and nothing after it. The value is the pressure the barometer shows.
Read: 1007 mbar
